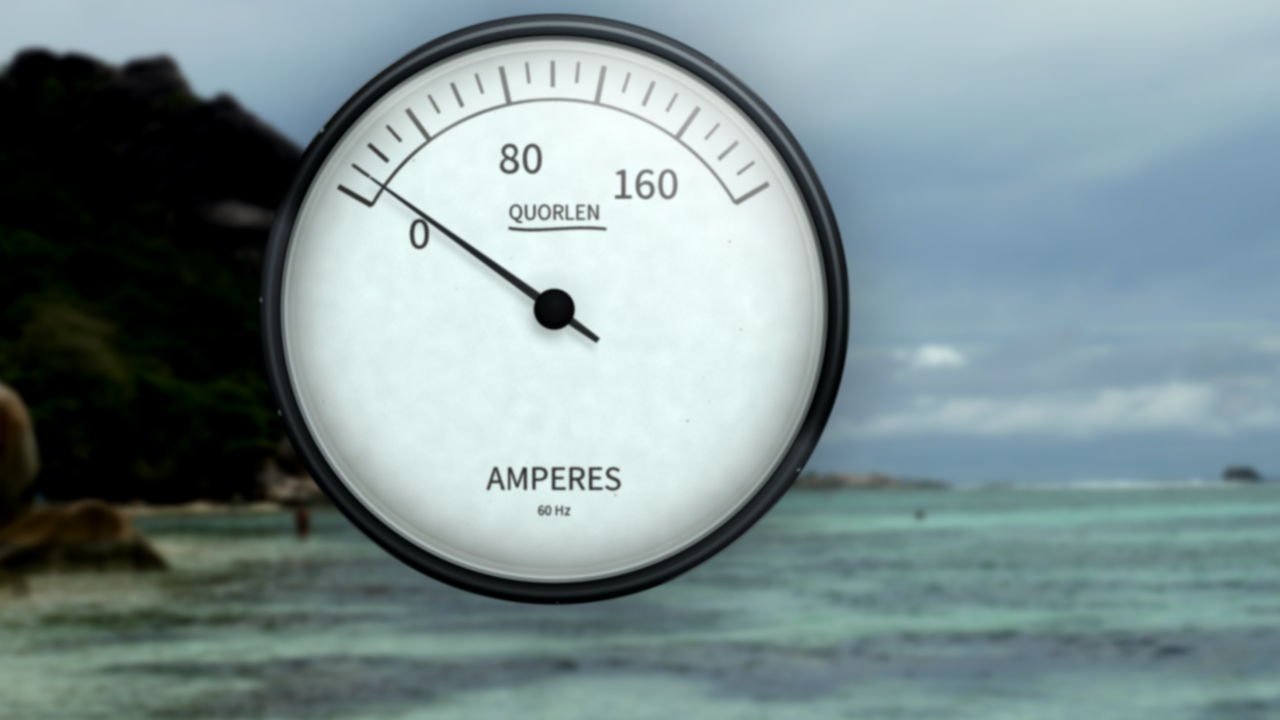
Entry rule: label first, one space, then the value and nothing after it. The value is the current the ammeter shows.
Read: 10 A
